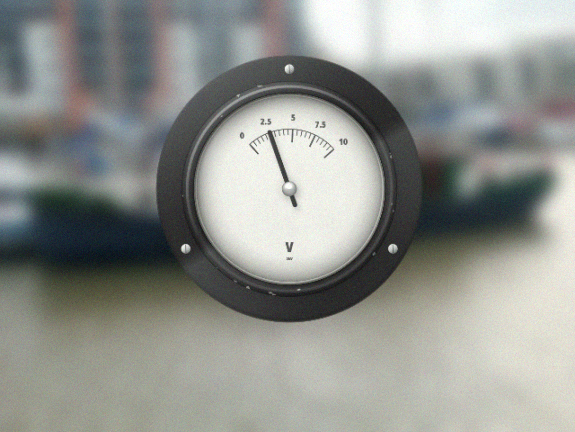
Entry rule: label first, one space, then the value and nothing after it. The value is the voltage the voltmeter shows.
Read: 2.5 V
